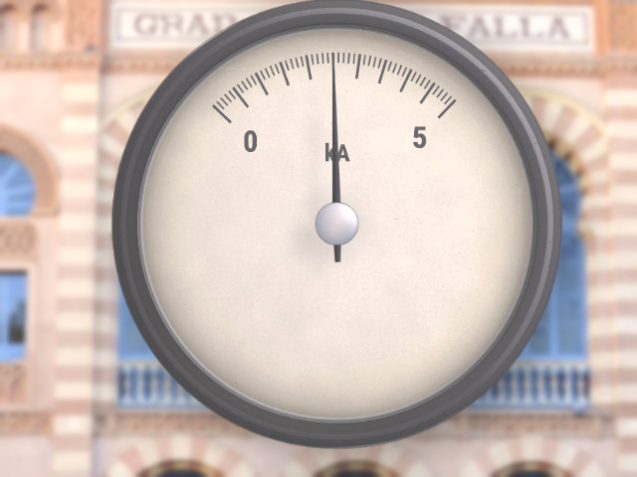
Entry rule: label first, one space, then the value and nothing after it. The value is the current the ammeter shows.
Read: 2.5 kA
